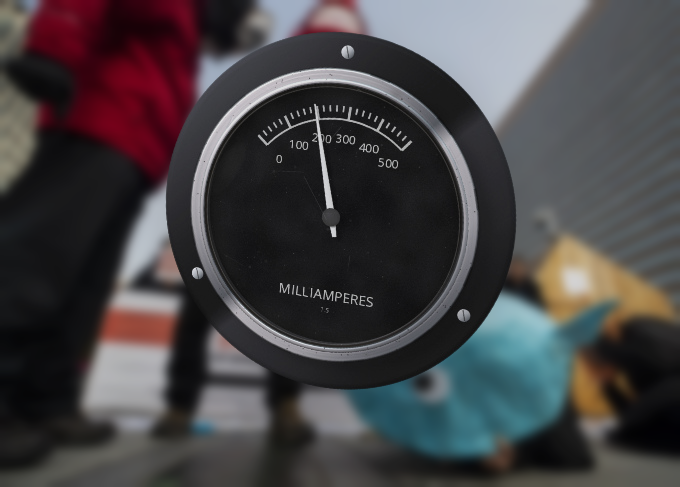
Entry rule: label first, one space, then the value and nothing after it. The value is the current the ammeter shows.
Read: 200 mA
